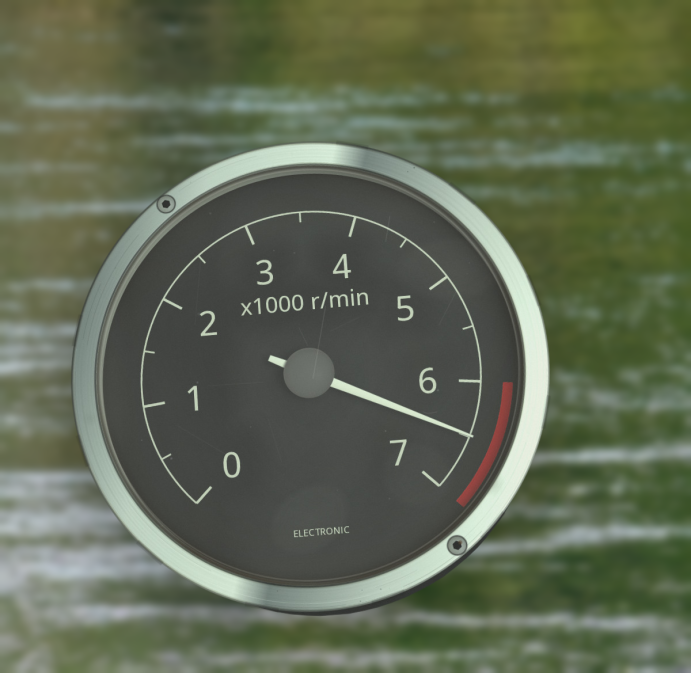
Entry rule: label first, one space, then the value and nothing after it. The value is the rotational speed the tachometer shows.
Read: 6500 rpm
